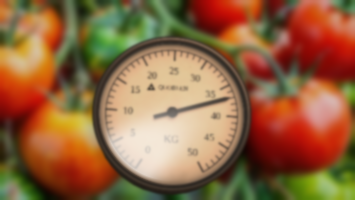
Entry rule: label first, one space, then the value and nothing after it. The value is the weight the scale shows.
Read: 37 kg
